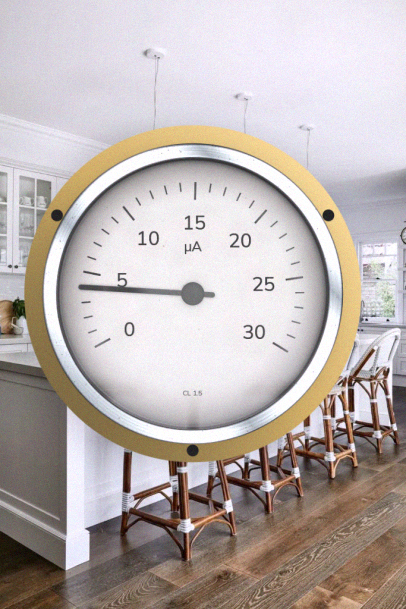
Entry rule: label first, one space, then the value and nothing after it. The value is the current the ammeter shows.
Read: 4 µA
